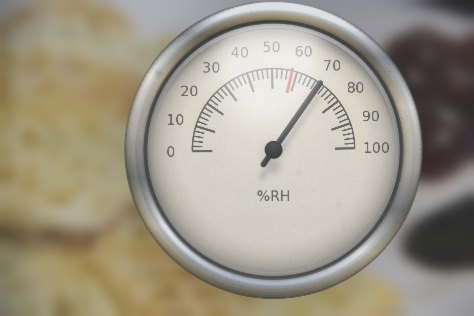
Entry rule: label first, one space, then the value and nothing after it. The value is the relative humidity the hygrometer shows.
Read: 70 %
